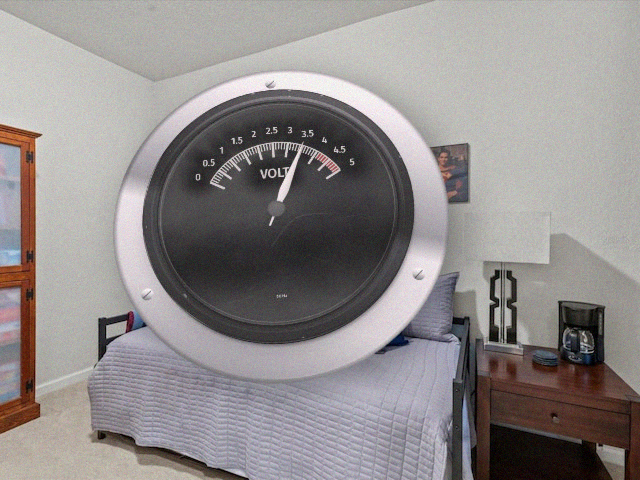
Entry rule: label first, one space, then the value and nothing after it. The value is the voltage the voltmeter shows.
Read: 3.5 V
